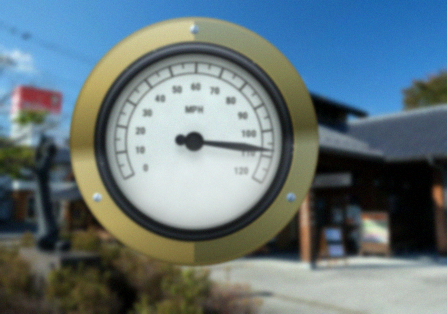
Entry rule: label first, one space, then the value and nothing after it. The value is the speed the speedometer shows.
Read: 107.5 mph
